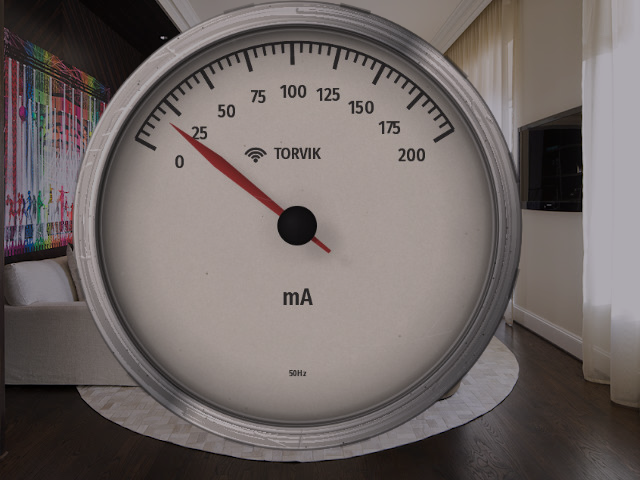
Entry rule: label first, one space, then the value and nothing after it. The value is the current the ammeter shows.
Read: 17.5 mA
